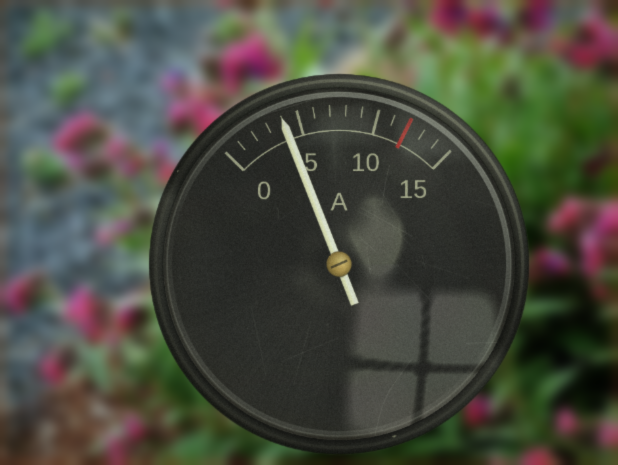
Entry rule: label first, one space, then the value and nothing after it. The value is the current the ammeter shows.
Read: 4 A
